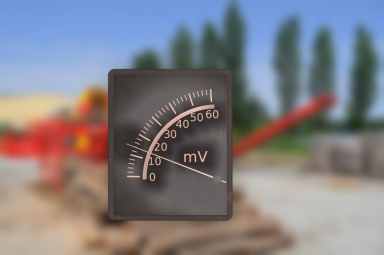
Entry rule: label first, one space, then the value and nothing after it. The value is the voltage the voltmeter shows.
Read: 14 mV
